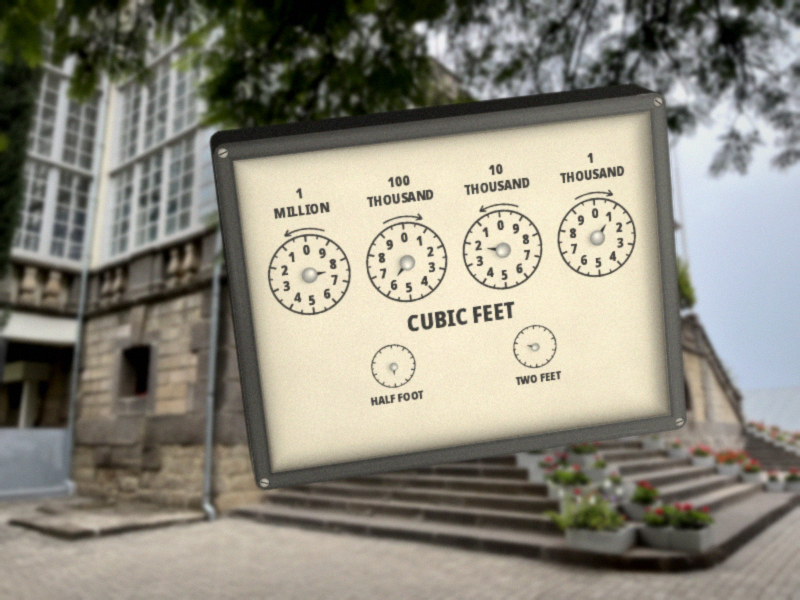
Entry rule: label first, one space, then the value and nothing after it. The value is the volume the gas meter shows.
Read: 762100 ft³
